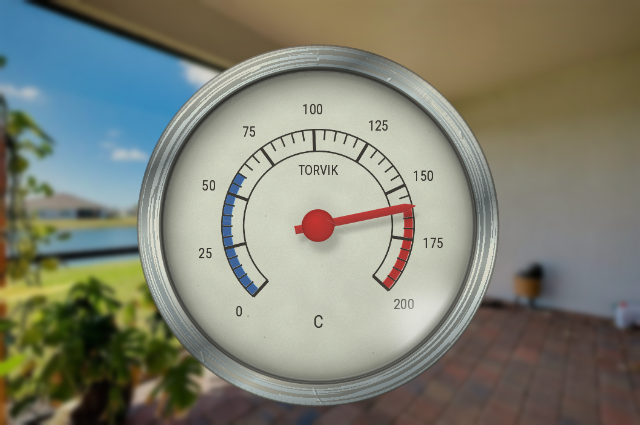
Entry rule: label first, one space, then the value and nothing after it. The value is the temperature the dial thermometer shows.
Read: 160 °C
